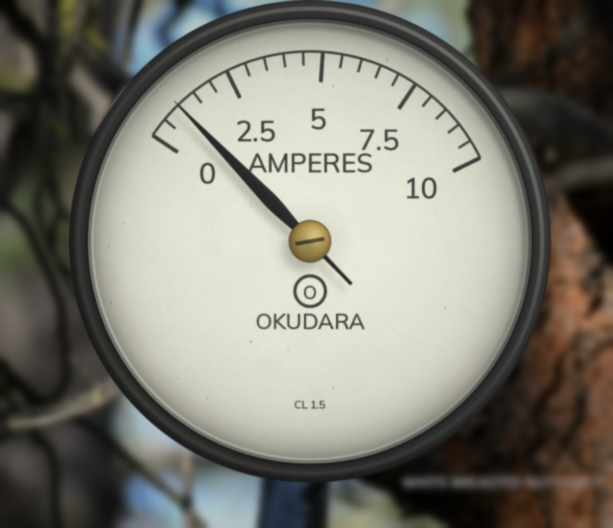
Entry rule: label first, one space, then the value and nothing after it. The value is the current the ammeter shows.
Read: 1 A
